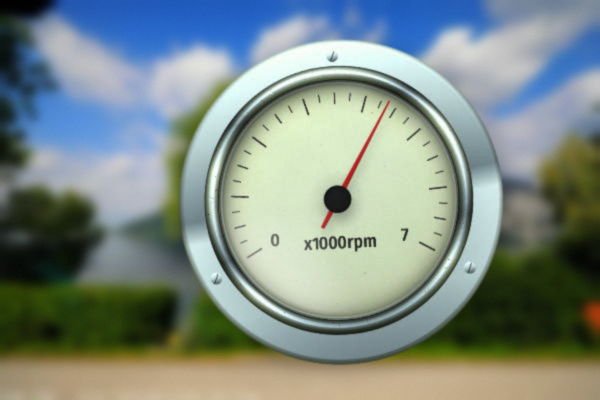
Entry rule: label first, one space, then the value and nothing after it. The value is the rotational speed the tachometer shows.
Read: 4375 rpm
